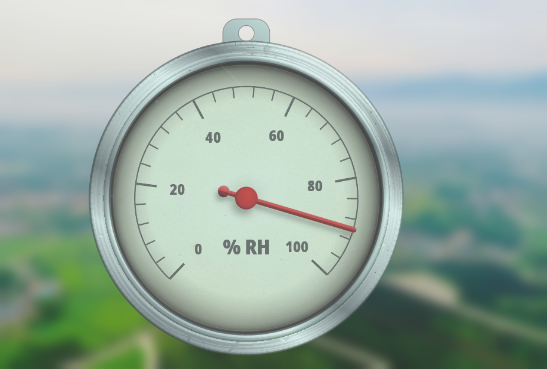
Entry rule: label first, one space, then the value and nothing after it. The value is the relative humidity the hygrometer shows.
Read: 90 %
